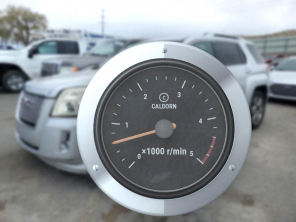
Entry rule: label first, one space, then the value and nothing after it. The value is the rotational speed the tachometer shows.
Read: 600 rpm
